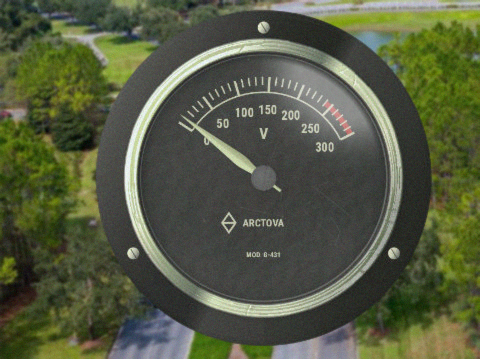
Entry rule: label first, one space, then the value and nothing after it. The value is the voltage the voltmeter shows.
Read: 10 V
